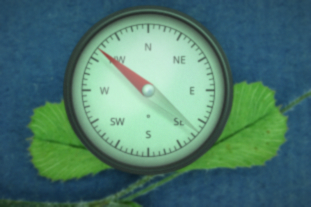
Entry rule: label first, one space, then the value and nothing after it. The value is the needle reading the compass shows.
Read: 310 °
